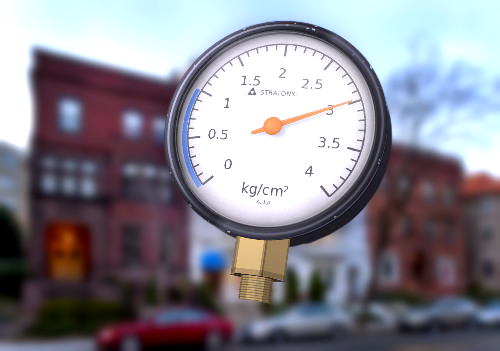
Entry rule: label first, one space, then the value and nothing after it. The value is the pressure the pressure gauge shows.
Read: 3 kg/cm²
